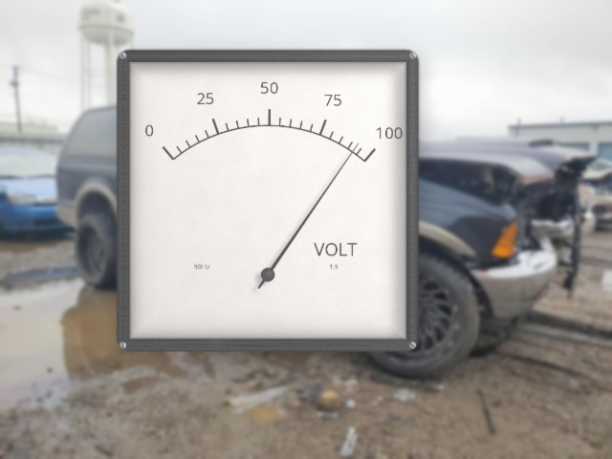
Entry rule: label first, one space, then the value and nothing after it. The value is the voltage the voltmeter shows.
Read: 92.5 V
